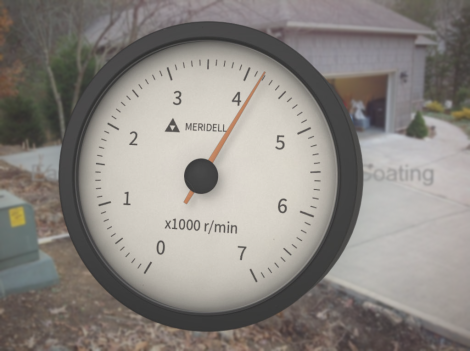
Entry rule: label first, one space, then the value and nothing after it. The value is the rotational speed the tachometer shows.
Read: 4200 rpm
